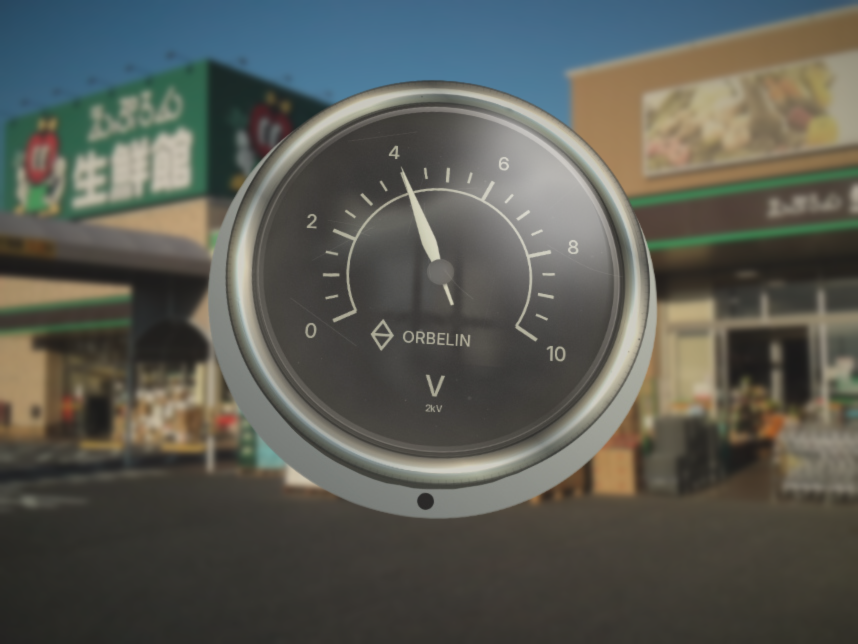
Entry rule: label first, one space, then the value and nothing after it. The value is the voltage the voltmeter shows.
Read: 4 V
